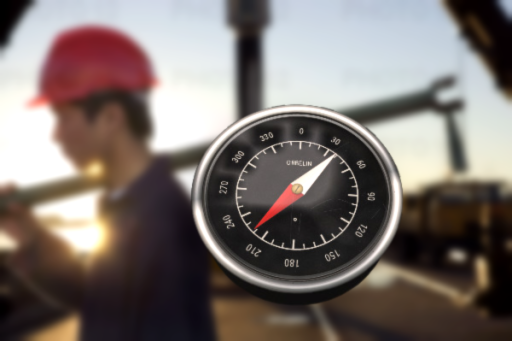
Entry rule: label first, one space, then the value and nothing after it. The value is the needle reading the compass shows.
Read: 220 °
